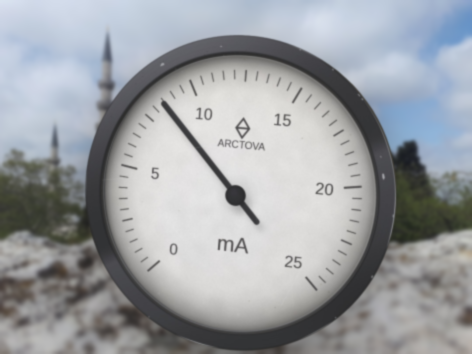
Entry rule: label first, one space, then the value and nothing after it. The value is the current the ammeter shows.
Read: 8.5 mA
